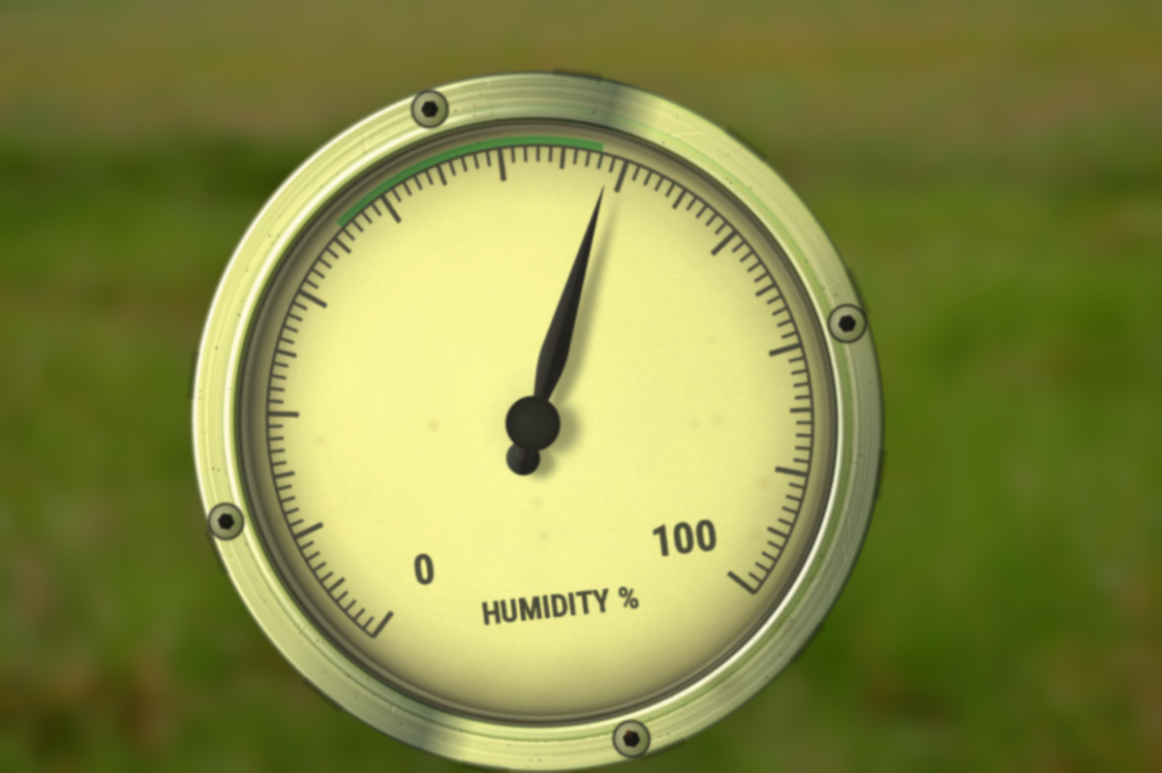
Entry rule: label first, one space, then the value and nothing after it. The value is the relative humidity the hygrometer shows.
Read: 59 %
